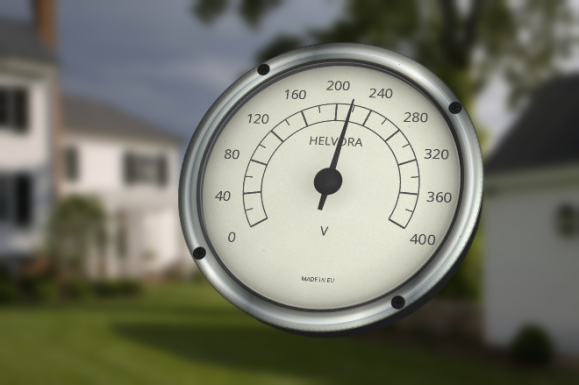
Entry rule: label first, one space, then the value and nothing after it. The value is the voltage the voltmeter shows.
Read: 220 V
